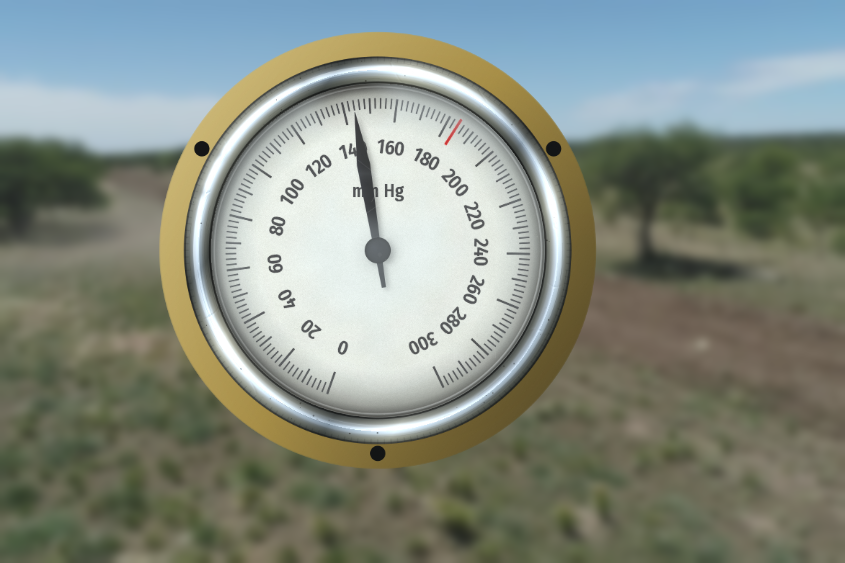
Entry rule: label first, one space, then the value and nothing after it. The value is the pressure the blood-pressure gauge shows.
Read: 144 mmHg
